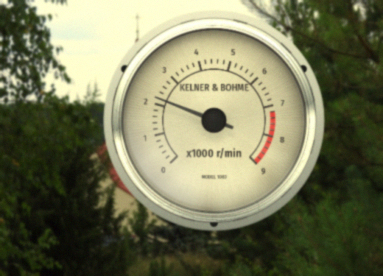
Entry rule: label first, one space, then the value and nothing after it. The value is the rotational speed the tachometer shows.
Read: 2200 rpm
